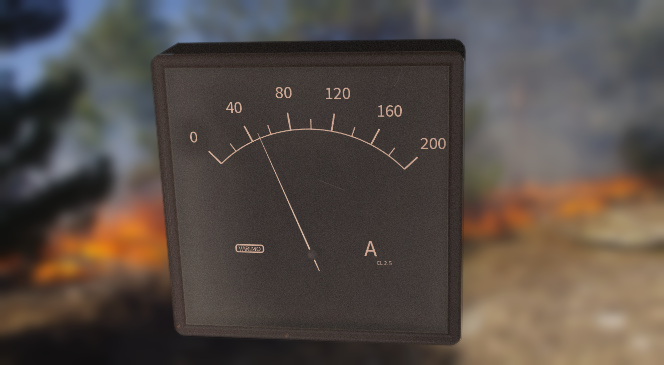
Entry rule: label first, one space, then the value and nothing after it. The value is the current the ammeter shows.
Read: 50 A
